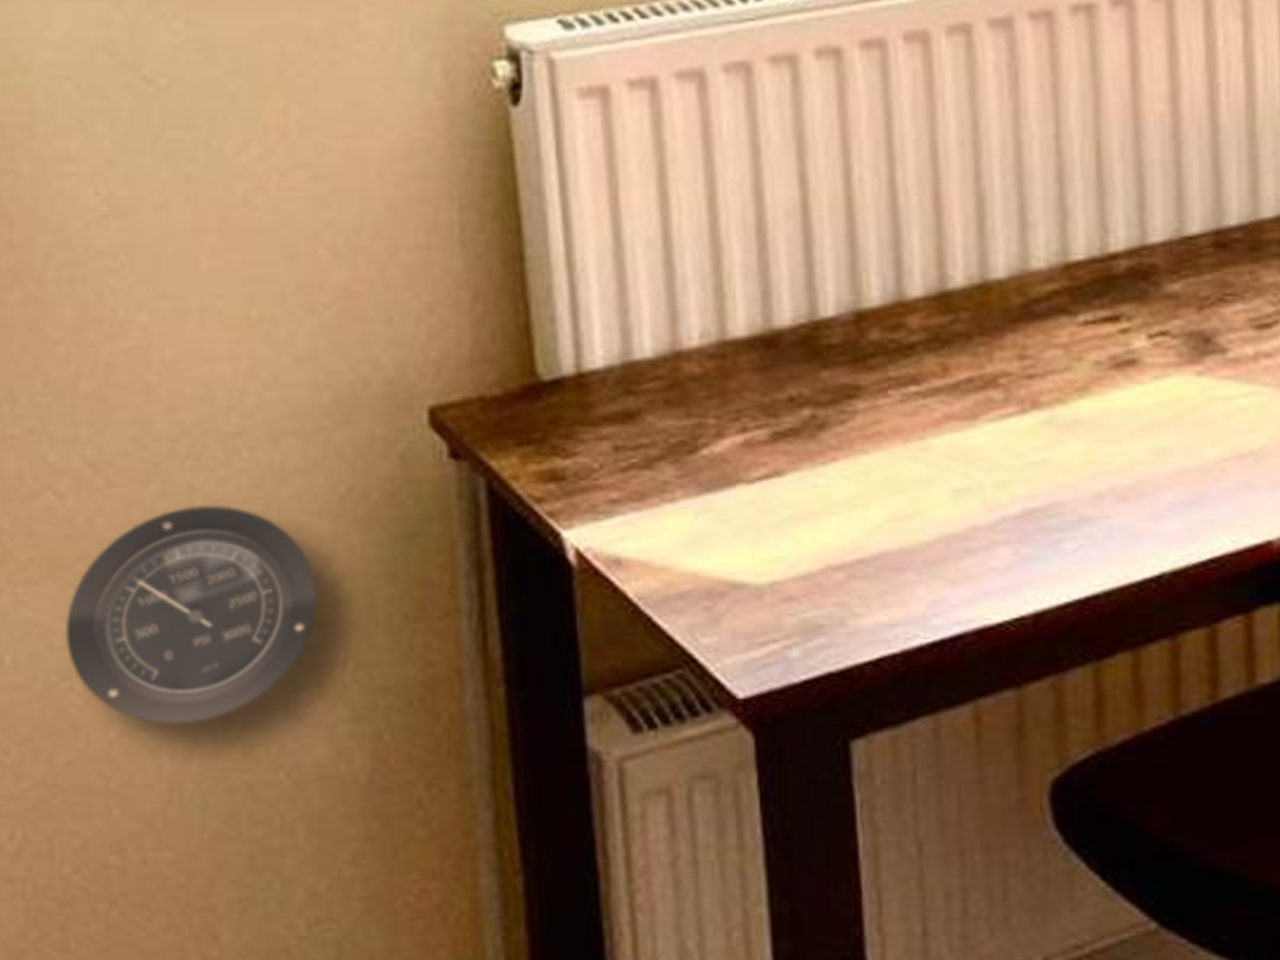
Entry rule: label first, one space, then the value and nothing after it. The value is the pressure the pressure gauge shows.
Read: 1100 psi
